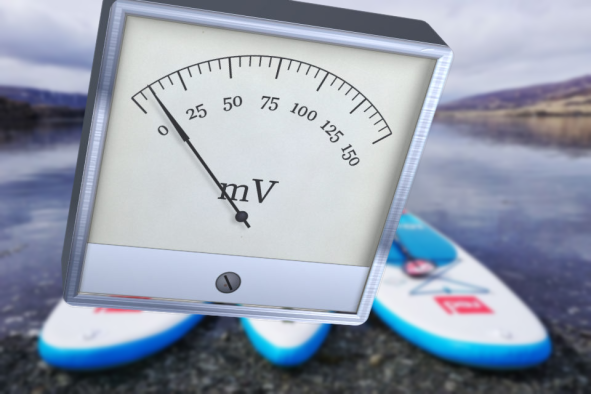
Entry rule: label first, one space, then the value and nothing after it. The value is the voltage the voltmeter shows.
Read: 10 mV
